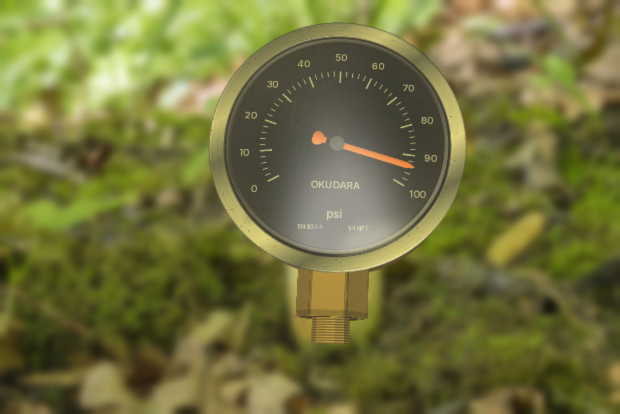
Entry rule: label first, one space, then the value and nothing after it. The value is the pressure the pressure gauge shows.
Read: 94 psi
